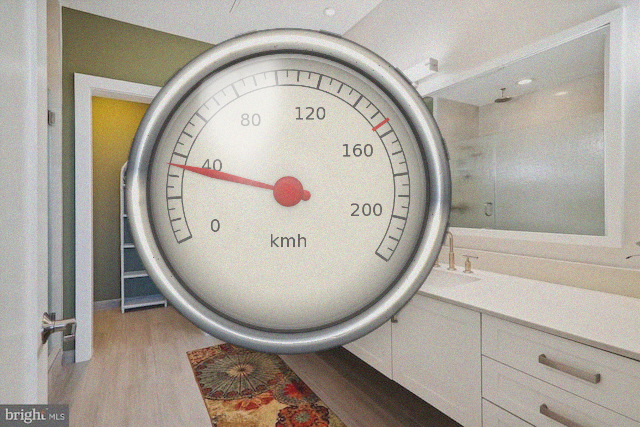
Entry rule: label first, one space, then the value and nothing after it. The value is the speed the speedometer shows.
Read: 35 km/h
